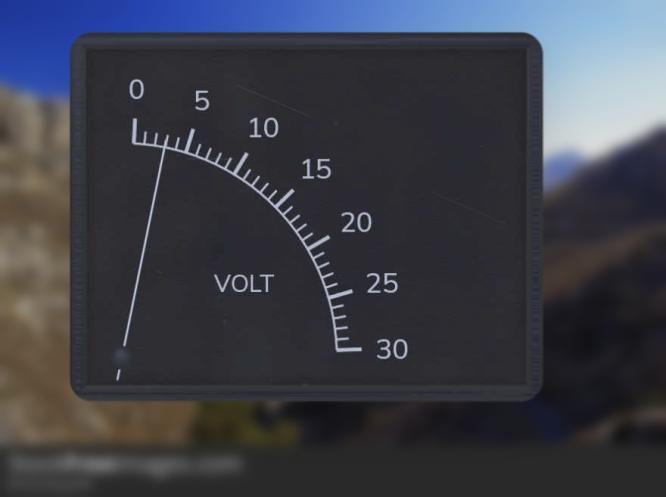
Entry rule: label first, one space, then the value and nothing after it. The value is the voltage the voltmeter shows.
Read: 3 V
